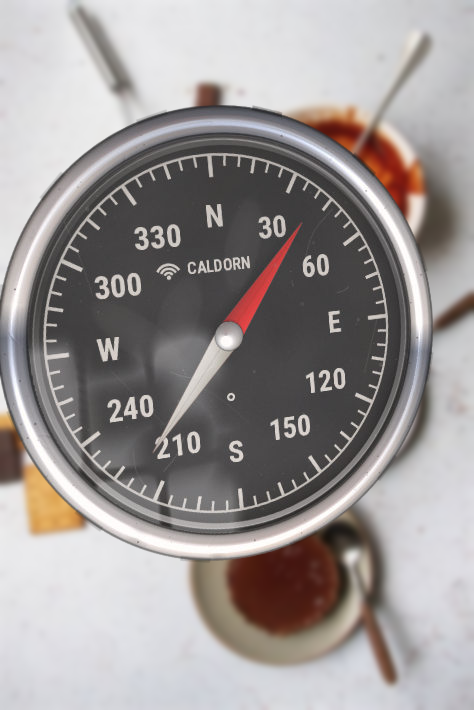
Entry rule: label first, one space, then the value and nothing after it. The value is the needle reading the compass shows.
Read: 40 °
